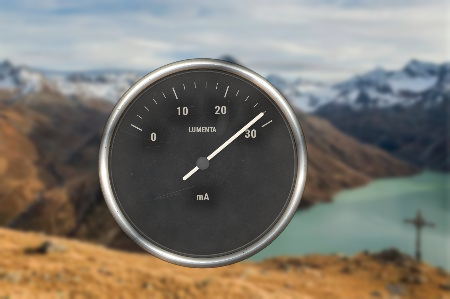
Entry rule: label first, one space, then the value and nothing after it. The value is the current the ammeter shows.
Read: 28 mA
